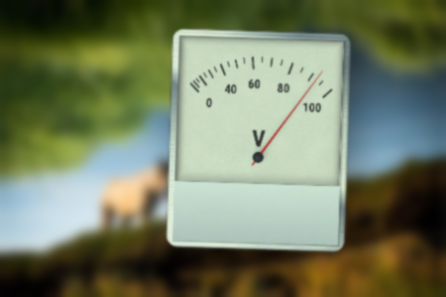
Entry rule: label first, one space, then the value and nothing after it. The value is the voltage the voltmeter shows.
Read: 92.5 V
